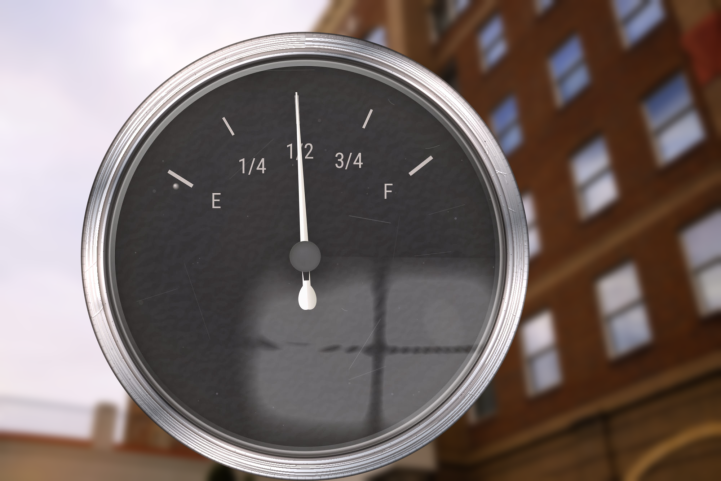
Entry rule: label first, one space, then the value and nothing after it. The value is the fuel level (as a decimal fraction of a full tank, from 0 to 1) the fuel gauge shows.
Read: 0.5
